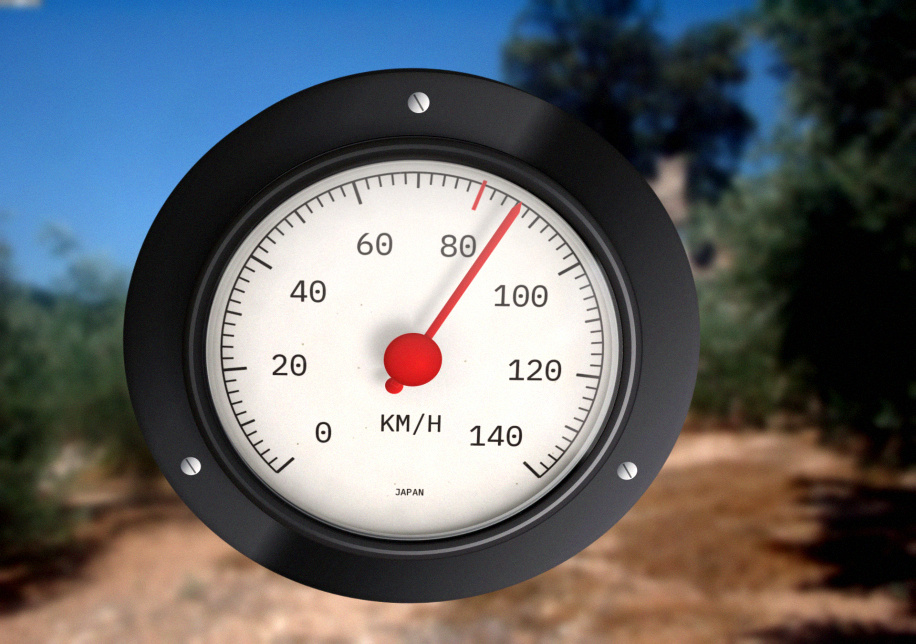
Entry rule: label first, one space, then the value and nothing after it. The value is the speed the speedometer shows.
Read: 86 km/h
